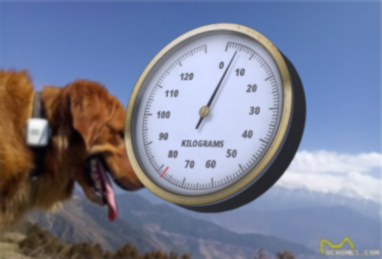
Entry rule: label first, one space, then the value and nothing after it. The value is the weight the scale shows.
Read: 5 kg
